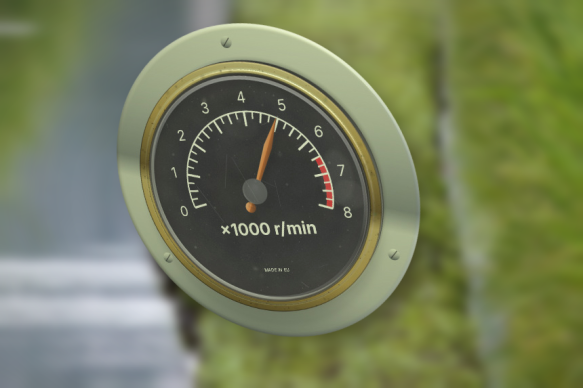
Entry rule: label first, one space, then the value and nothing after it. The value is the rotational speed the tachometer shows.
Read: 5000 rpm
